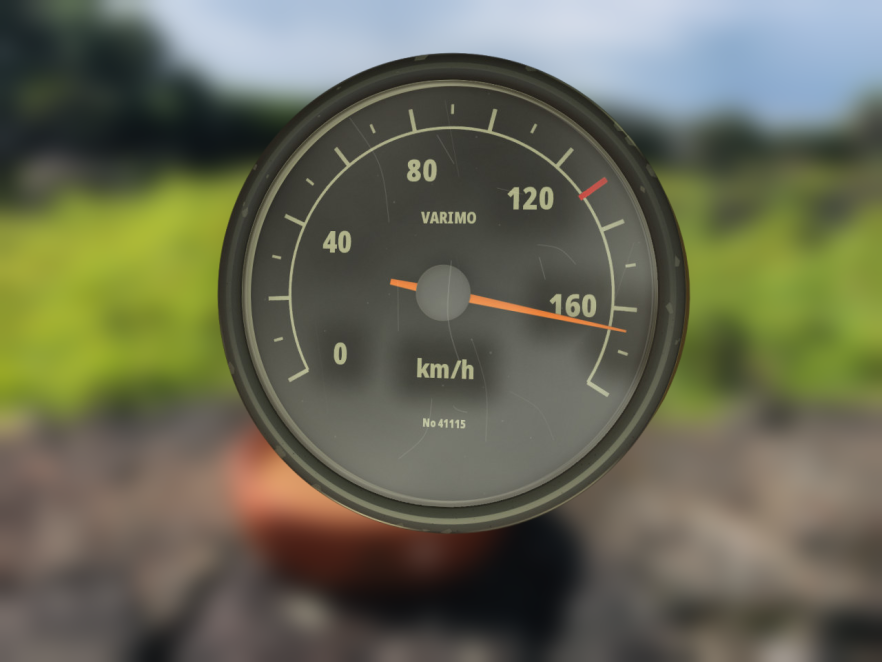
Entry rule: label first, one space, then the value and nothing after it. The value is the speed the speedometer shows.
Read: 165 km/h
